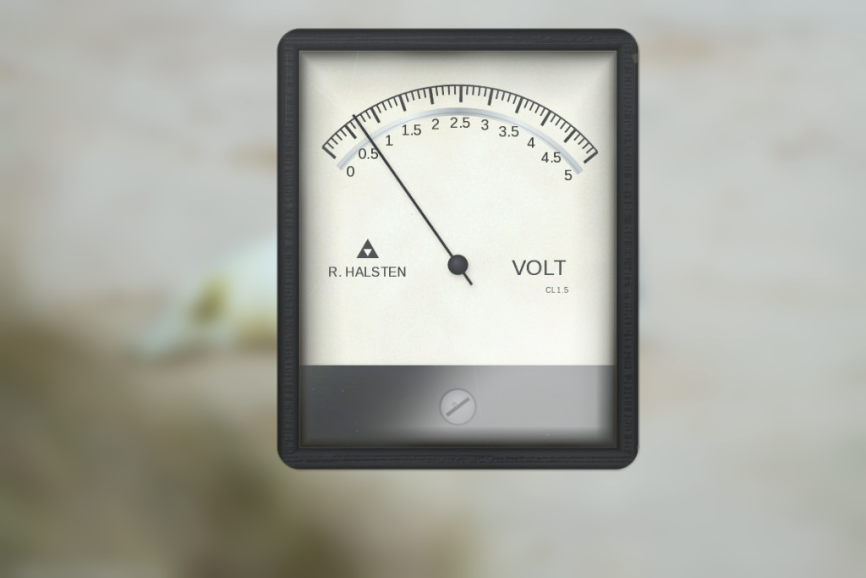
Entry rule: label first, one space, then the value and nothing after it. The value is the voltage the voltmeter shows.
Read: 0.7 V
